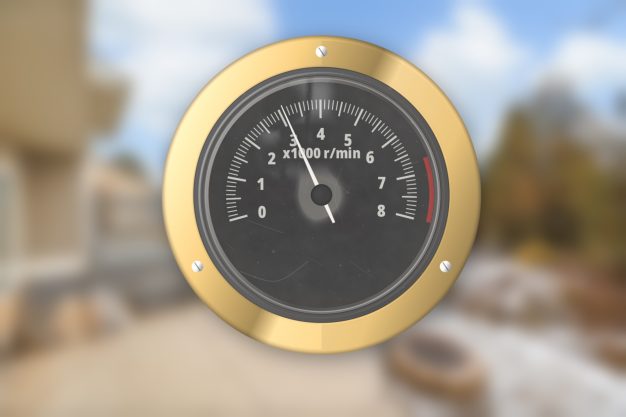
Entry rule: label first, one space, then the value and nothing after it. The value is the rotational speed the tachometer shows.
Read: 3100 rpm
